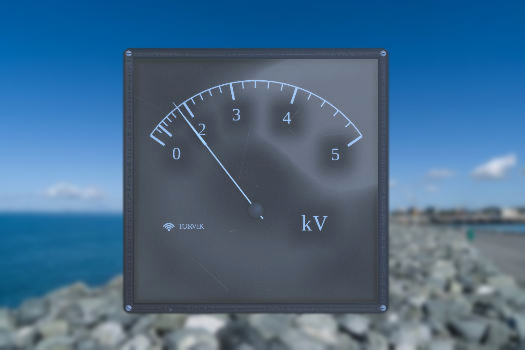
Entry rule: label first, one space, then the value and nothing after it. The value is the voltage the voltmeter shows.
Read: 1.8 kV
